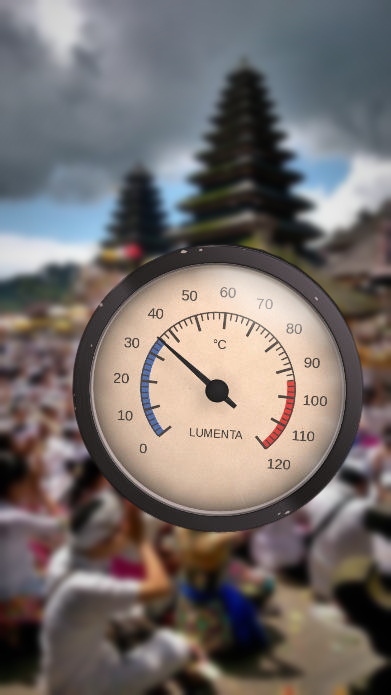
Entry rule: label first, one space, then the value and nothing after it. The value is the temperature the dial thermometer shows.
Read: 36 °C
